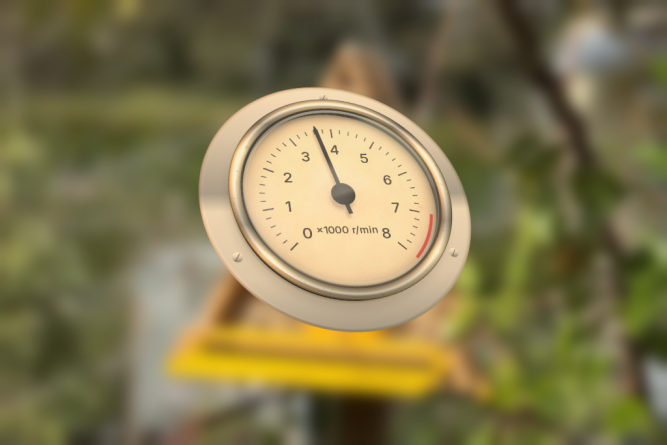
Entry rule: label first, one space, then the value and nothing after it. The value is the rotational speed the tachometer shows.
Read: 3600 rpm
